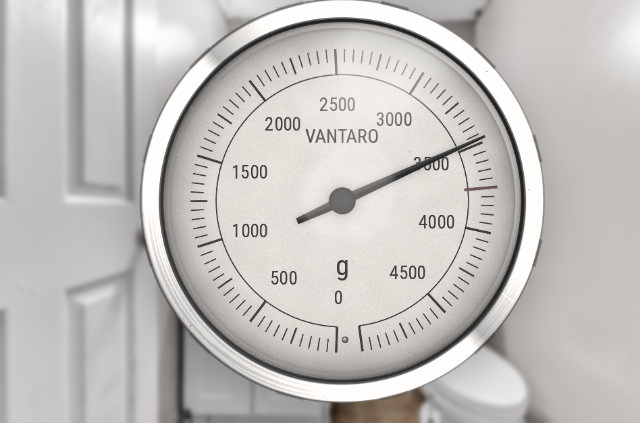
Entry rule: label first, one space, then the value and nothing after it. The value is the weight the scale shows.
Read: 3475 g
